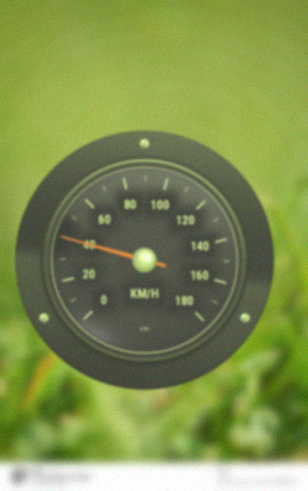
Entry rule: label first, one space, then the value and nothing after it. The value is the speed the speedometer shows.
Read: 40 km/h
